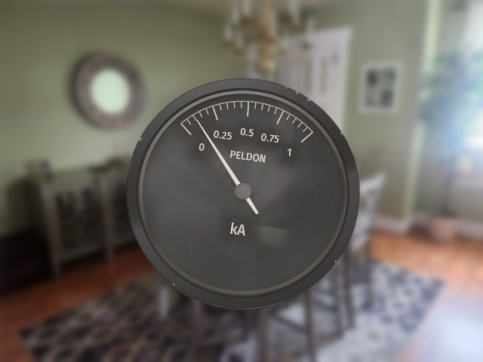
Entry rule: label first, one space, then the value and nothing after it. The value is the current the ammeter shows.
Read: 0.1 kA
